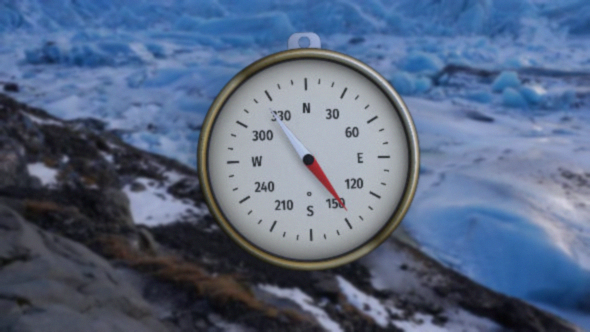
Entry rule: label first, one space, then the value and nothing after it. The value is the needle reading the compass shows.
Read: 145 °
